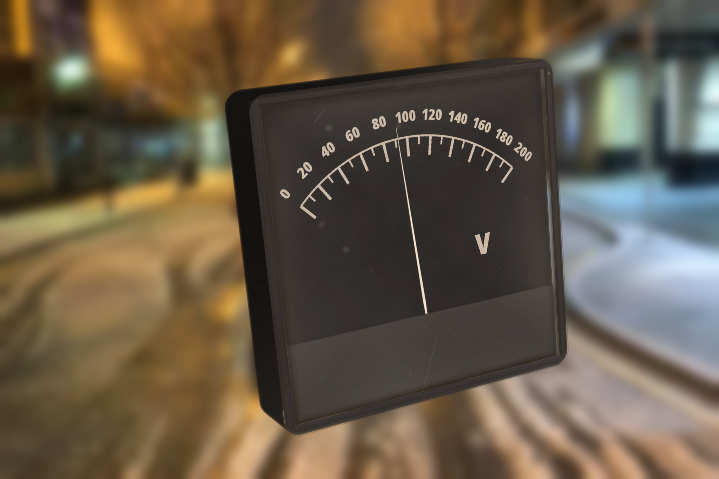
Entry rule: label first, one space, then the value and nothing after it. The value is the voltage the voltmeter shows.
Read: 90 V
